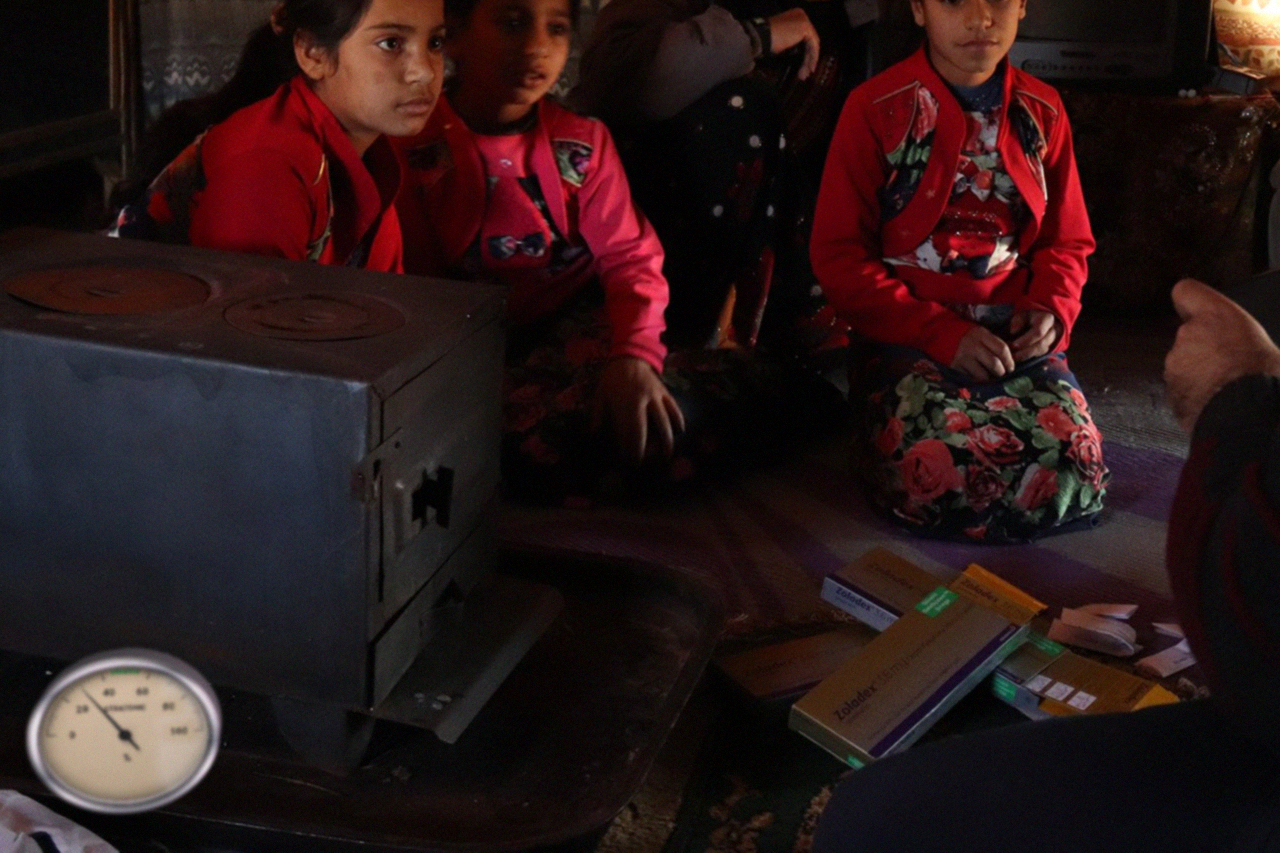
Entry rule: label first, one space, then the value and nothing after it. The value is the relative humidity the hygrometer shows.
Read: 30 %
